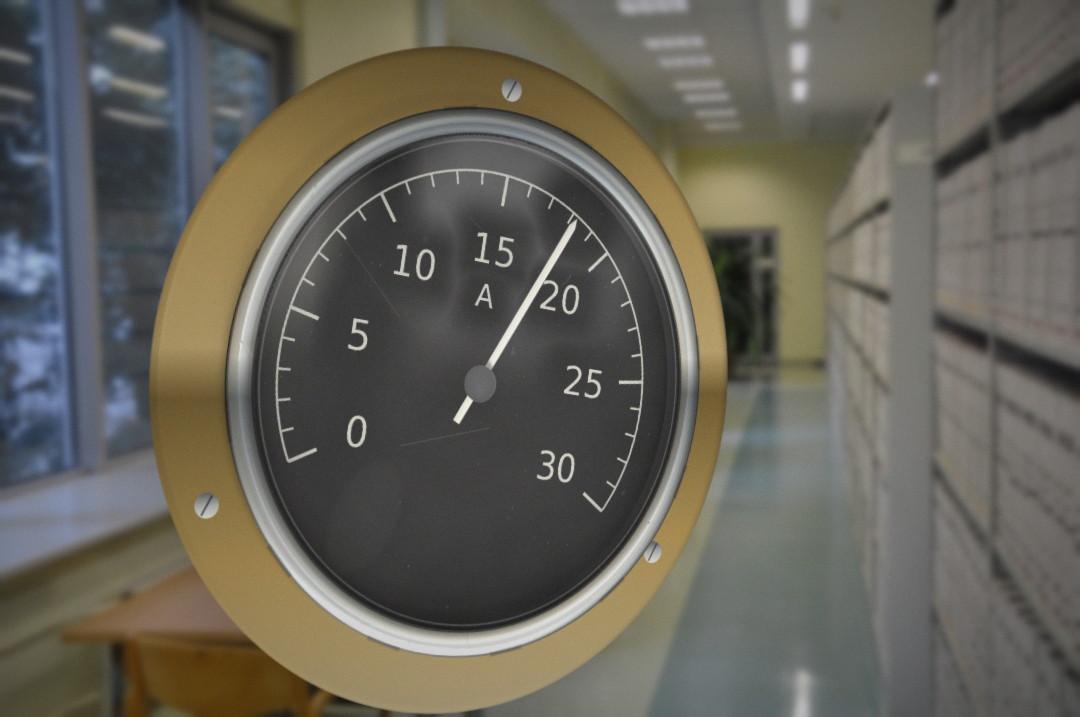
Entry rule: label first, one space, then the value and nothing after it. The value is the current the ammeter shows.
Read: 18 A
